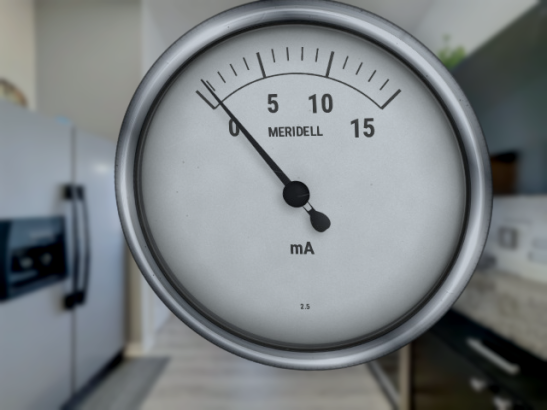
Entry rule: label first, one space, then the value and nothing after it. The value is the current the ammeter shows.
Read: 1 mA
